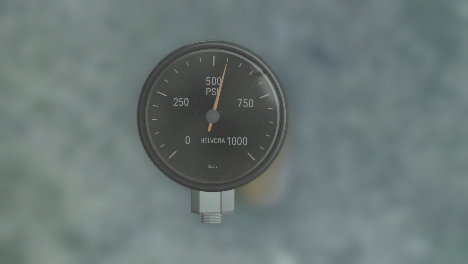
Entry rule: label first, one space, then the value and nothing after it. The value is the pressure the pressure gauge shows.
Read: 550 psi
